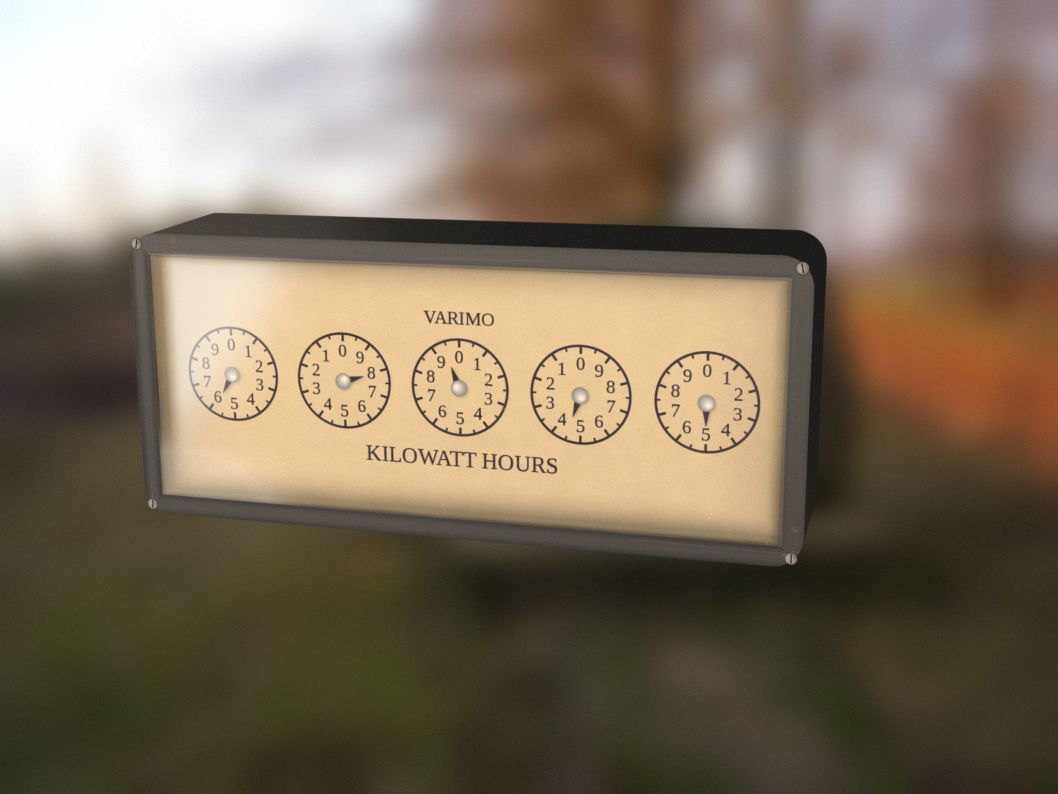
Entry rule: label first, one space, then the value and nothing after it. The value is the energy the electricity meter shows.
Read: 57945 kWh
